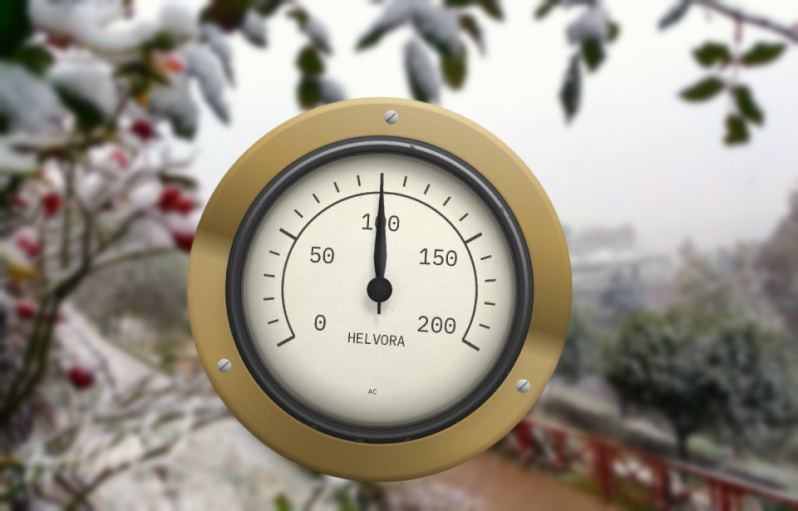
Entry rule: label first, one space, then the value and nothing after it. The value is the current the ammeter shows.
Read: 100 A
